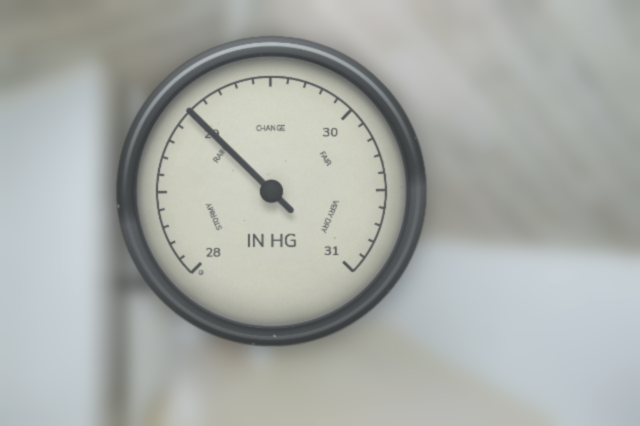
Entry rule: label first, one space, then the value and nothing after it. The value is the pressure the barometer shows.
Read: 29 inHg
